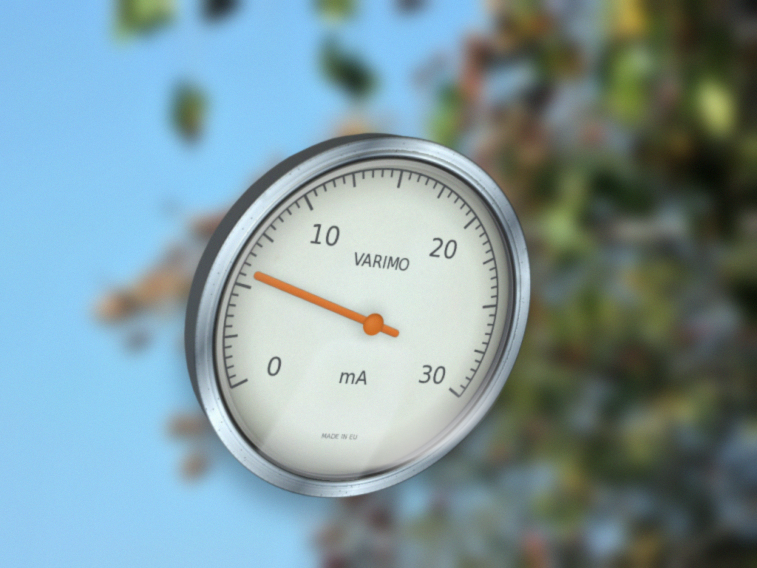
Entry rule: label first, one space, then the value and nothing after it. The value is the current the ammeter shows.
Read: 5.75 mA
